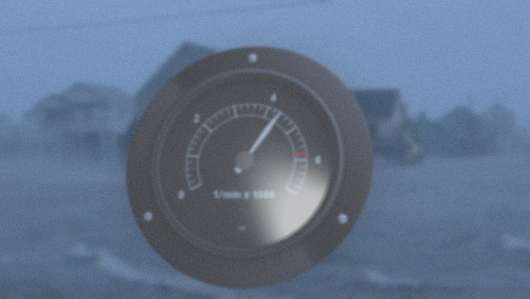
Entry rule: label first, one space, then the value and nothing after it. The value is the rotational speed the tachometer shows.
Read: 4400 rpm
